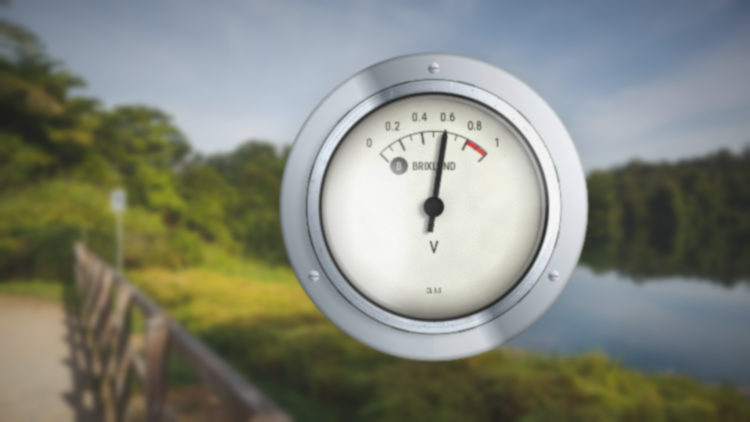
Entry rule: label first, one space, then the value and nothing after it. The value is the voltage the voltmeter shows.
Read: 0.6 V
